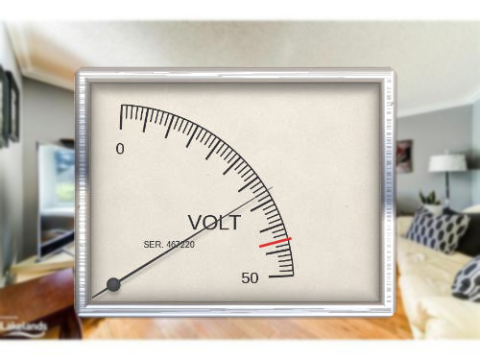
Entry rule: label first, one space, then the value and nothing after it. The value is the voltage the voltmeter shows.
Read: 33 V
